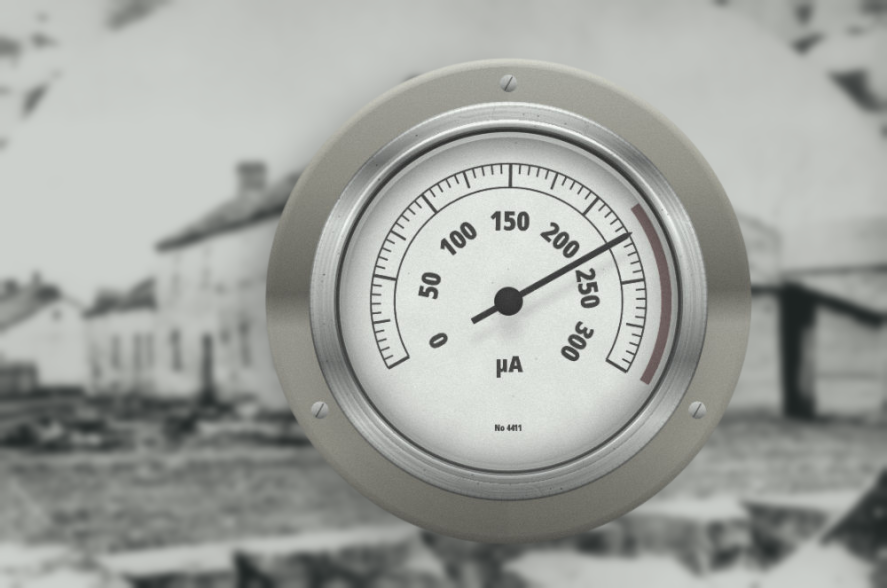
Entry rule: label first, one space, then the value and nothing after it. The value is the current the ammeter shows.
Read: 225 µA
